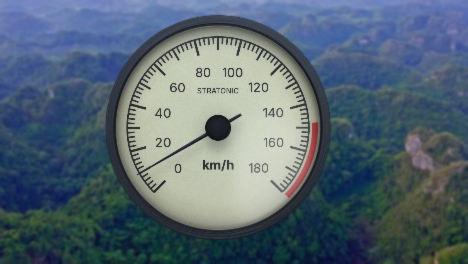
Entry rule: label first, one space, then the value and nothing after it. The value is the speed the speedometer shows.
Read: 10 km/h
